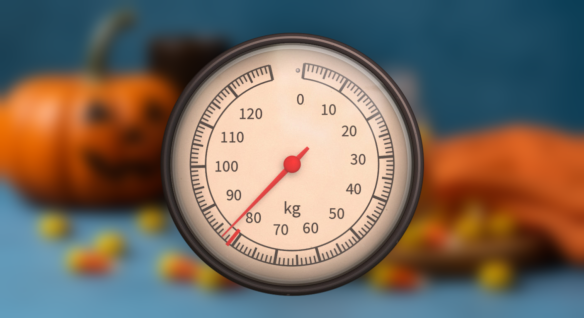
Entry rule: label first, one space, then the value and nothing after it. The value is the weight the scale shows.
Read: 83 kg
